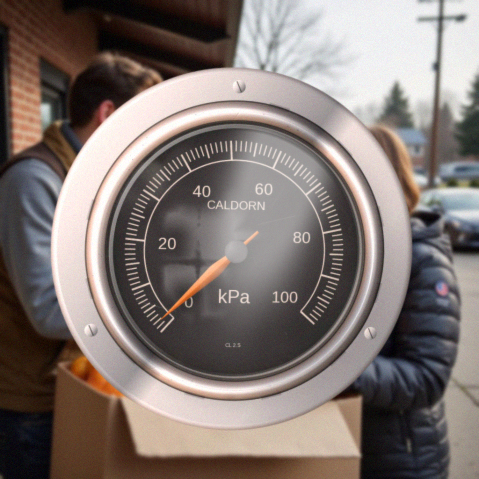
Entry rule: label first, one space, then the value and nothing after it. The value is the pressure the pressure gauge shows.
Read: 2 kPa
